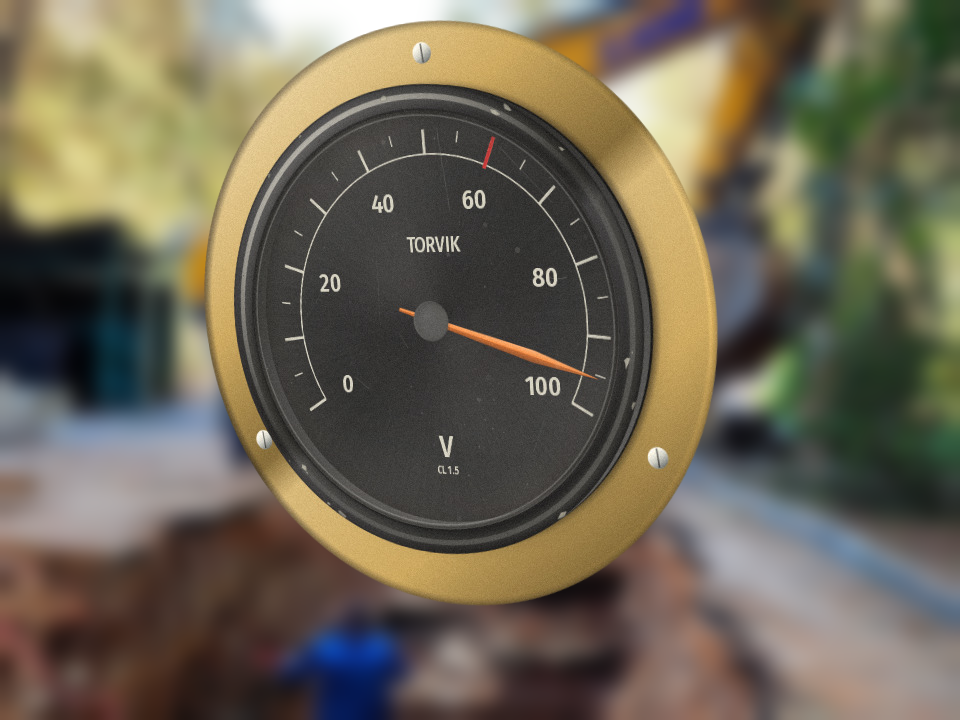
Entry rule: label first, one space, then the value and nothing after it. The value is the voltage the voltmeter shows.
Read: 95 V
